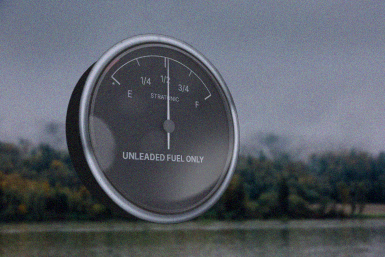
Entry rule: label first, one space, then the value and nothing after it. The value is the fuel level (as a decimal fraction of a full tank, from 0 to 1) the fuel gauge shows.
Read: 0.5
